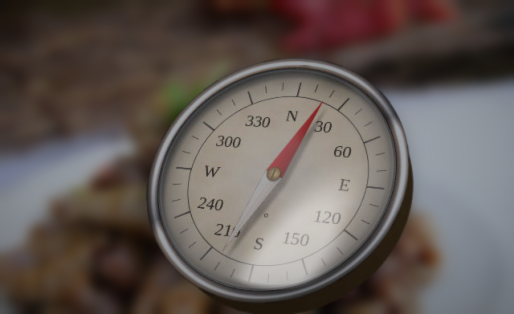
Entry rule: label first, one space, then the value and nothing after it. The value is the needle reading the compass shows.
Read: 20 °
